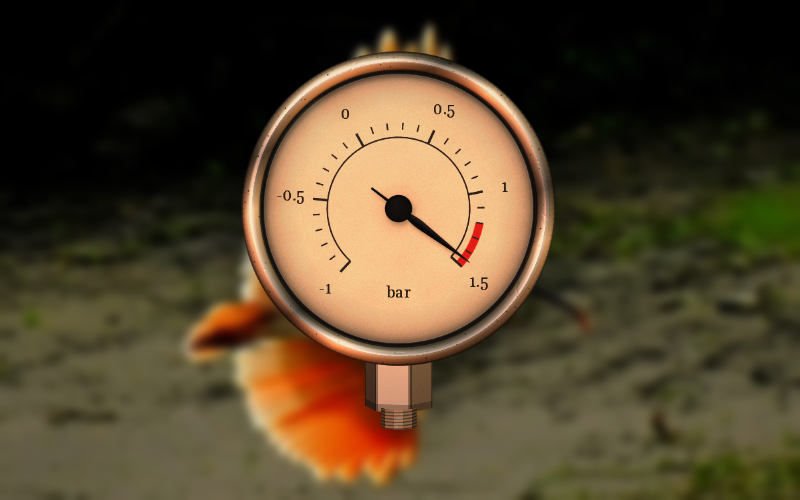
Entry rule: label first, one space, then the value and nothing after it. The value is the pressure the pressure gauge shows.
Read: 1.45 bar
